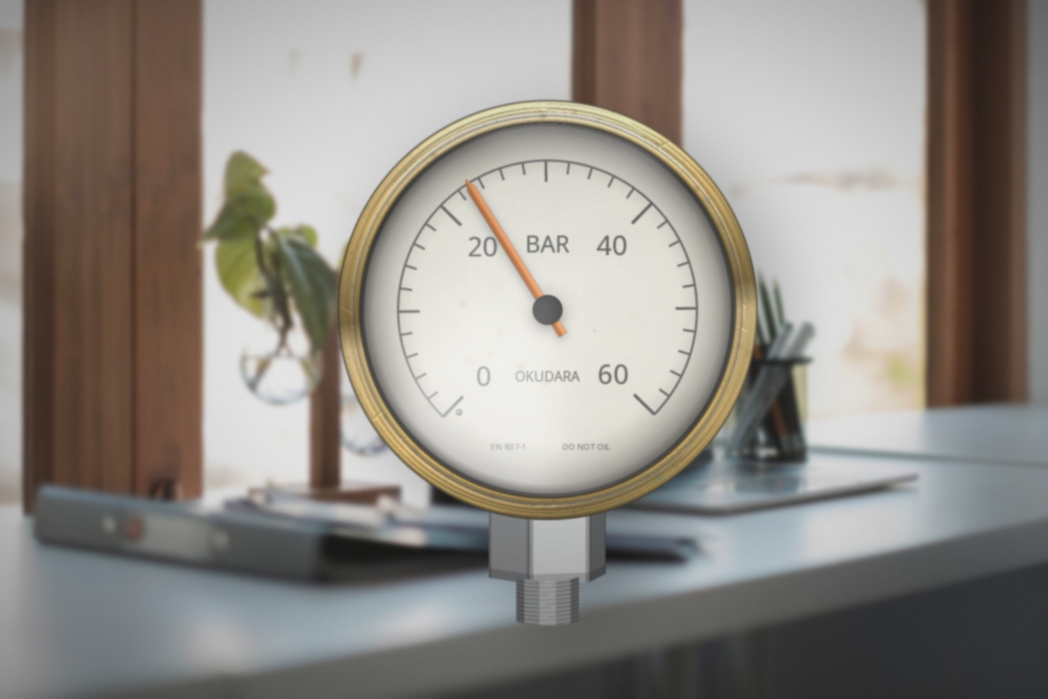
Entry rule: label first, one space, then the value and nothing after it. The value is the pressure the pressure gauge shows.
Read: 23 bar
